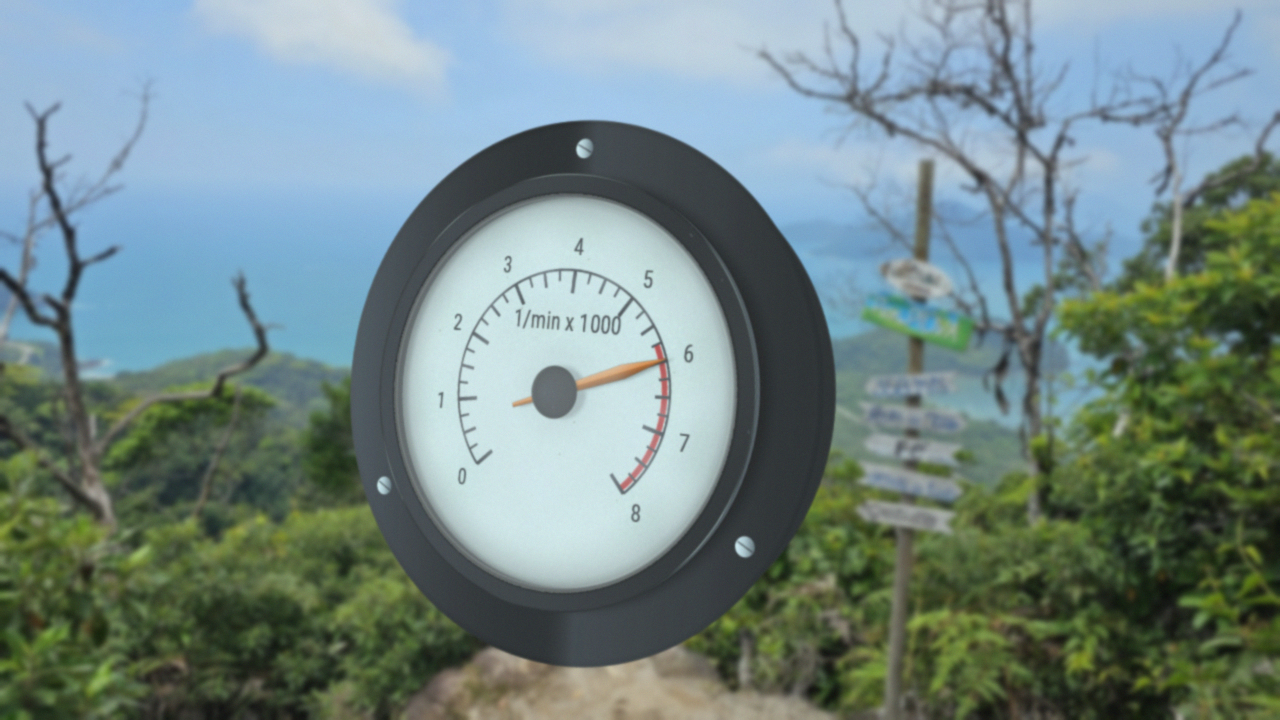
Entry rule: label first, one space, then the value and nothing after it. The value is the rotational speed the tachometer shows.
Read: 6000 rpm
